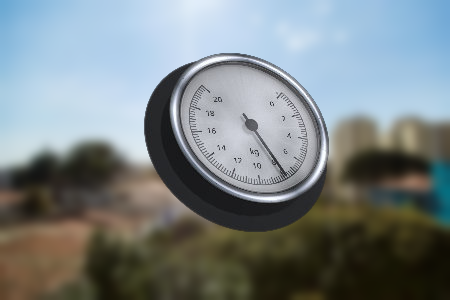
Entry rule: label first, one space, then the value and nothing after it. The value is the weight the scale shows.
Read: 8 kg
